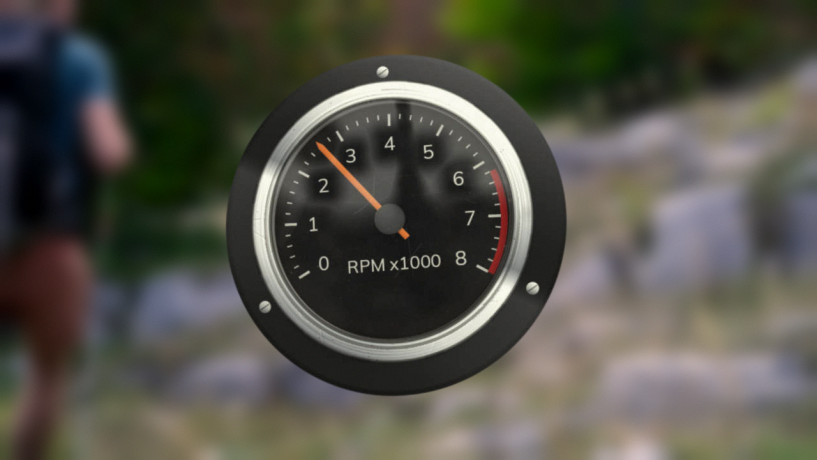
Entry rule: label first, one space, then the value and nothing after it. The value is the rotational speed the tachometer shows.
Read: 2600 rpm
